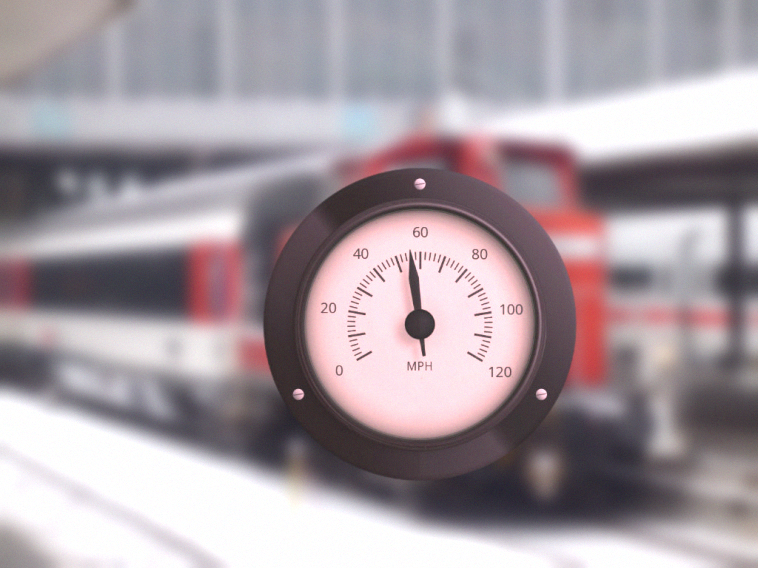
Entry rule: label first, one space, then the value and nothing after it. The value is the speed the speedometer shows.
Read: 56 mph
